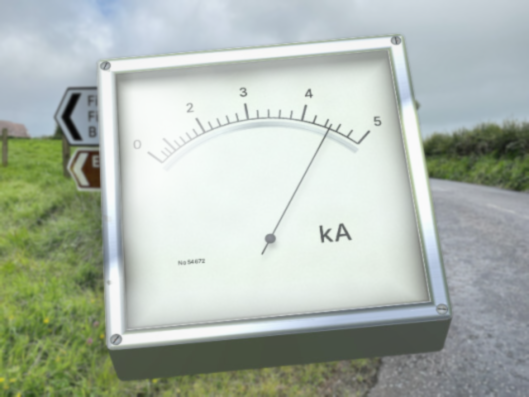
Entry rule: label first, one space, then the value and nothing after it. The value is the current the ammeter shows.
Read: 4.5 kA
